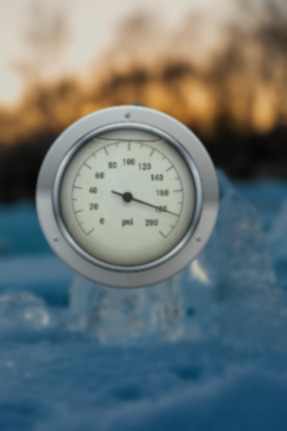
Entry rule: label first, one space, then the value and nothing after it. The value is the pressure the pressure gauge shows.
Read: 180 psi
